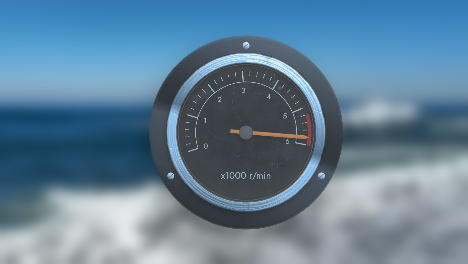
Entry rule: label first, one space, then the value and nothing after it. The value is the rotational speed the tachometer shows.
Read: 5800 rpm
